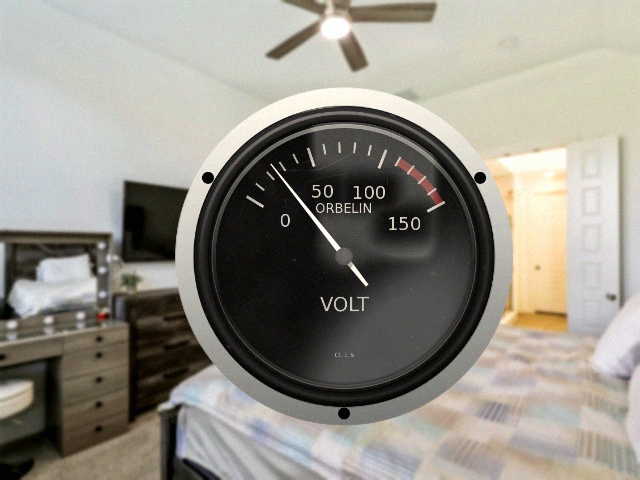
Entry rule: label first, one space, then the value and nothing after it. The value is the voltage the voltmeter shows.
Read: 25 V
